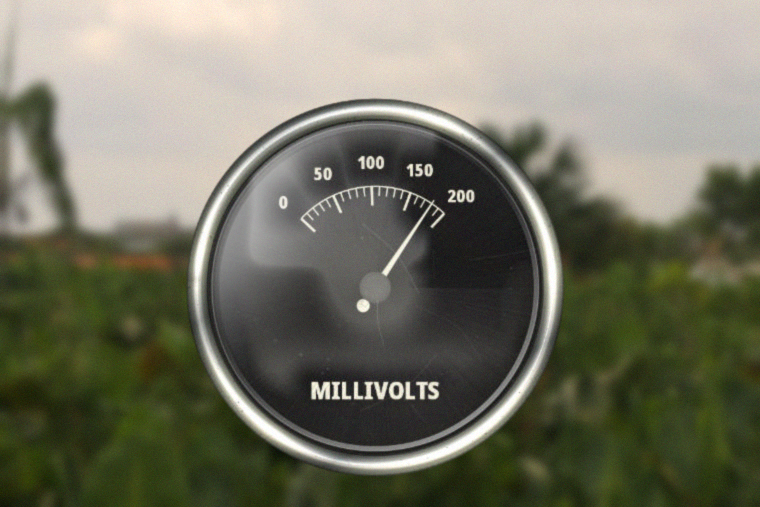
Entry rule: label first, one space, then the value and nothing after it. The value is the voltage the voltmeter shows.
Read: 180 mV
